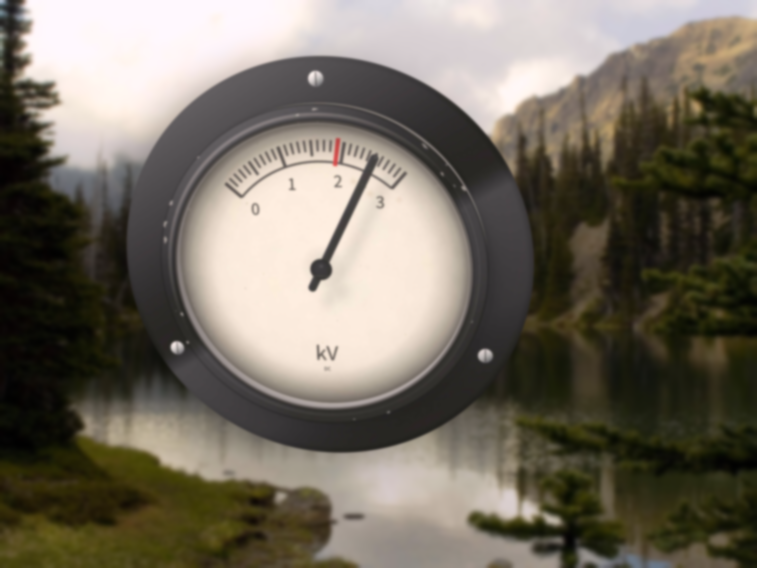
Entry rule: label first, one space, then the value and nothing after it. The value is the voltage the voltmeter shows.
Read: 2.5 kV
